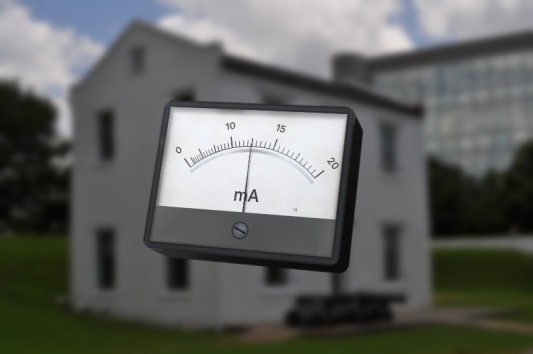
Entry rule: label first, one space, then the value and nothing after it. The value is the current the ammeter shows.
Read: 12.5 mA
